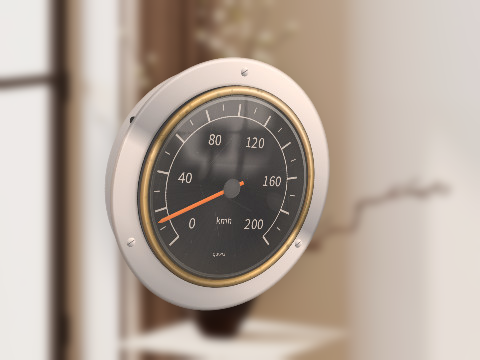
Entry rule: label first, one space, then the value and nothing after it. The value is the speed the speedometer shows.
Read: 15 km/h
